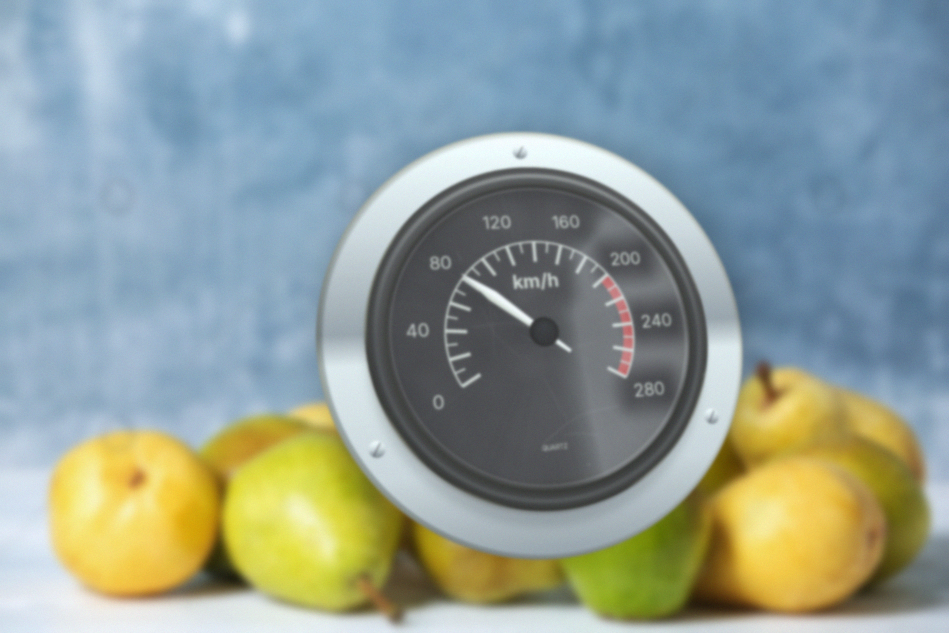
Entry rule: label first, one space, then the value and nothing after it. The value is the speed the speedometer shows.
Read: 80 km/h
